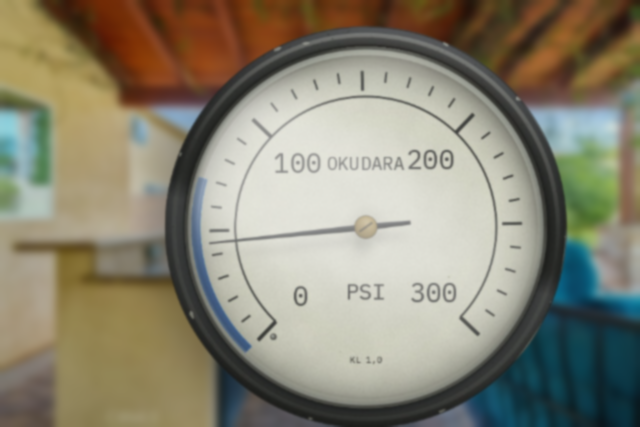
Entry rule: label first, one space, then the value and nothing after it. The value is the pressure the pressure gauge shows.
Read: 45 psi
